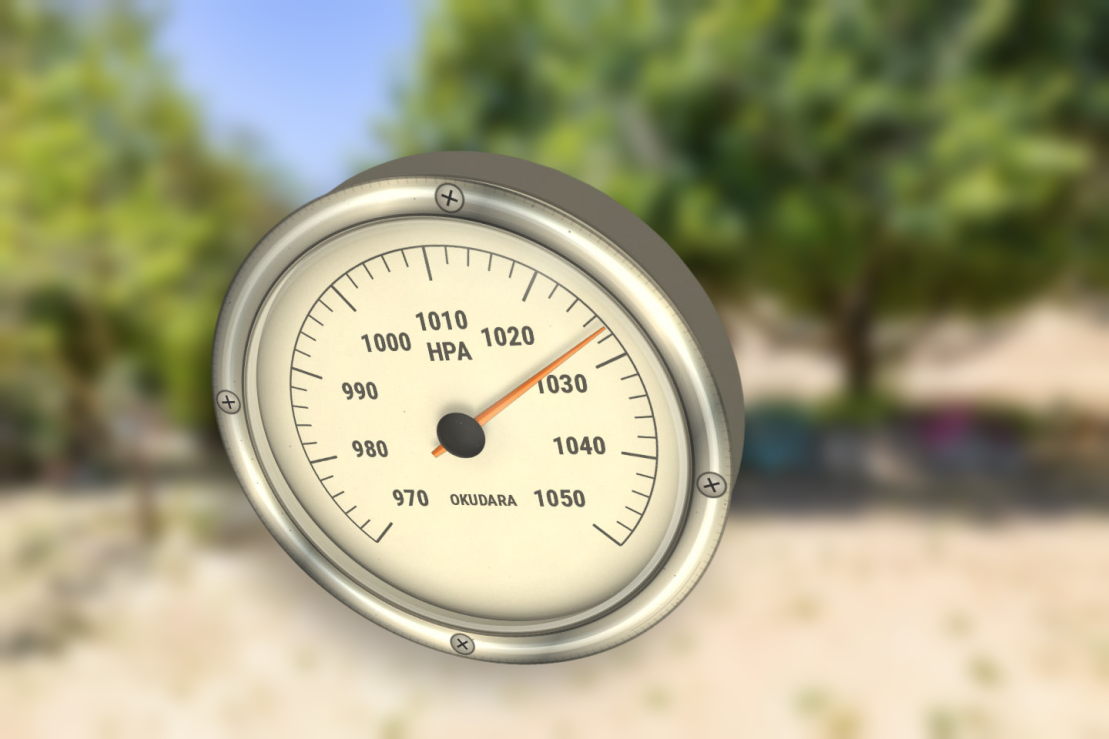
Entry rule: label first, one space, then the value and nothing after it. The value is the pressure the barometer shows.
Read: 1027 hPa
